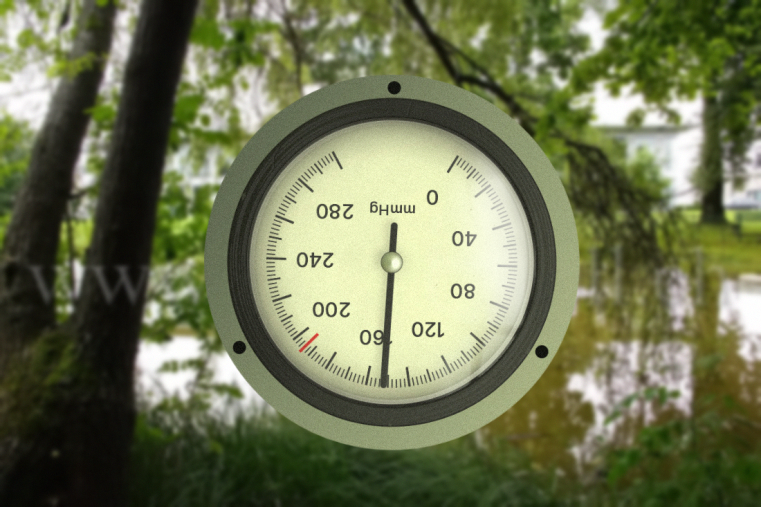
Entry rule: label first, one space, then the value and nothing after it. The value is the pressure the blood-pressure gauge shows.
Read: 152 mmHg
